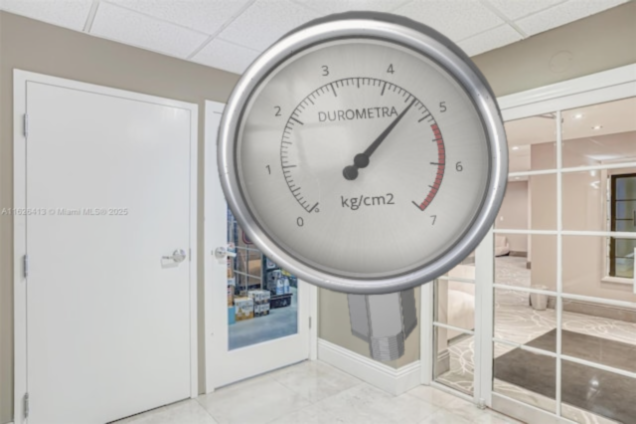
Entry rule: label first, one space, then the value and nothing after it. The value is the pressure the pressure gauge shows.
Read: 4.6 kg/cm²
